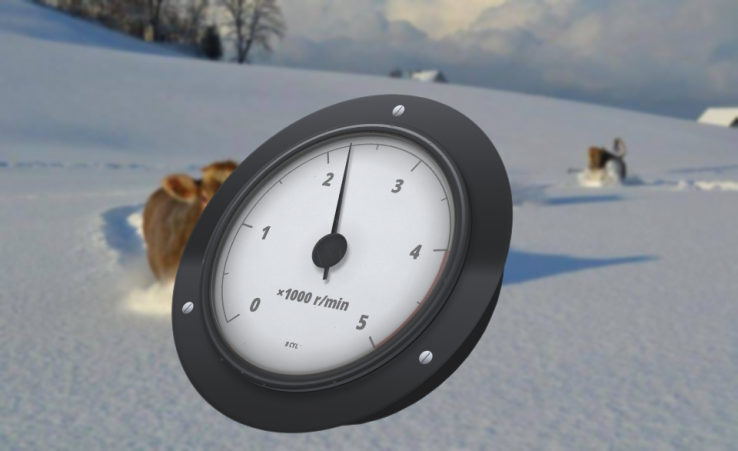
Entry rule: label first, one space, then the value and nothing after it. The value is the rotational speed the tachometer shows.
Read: 2250 rpm
